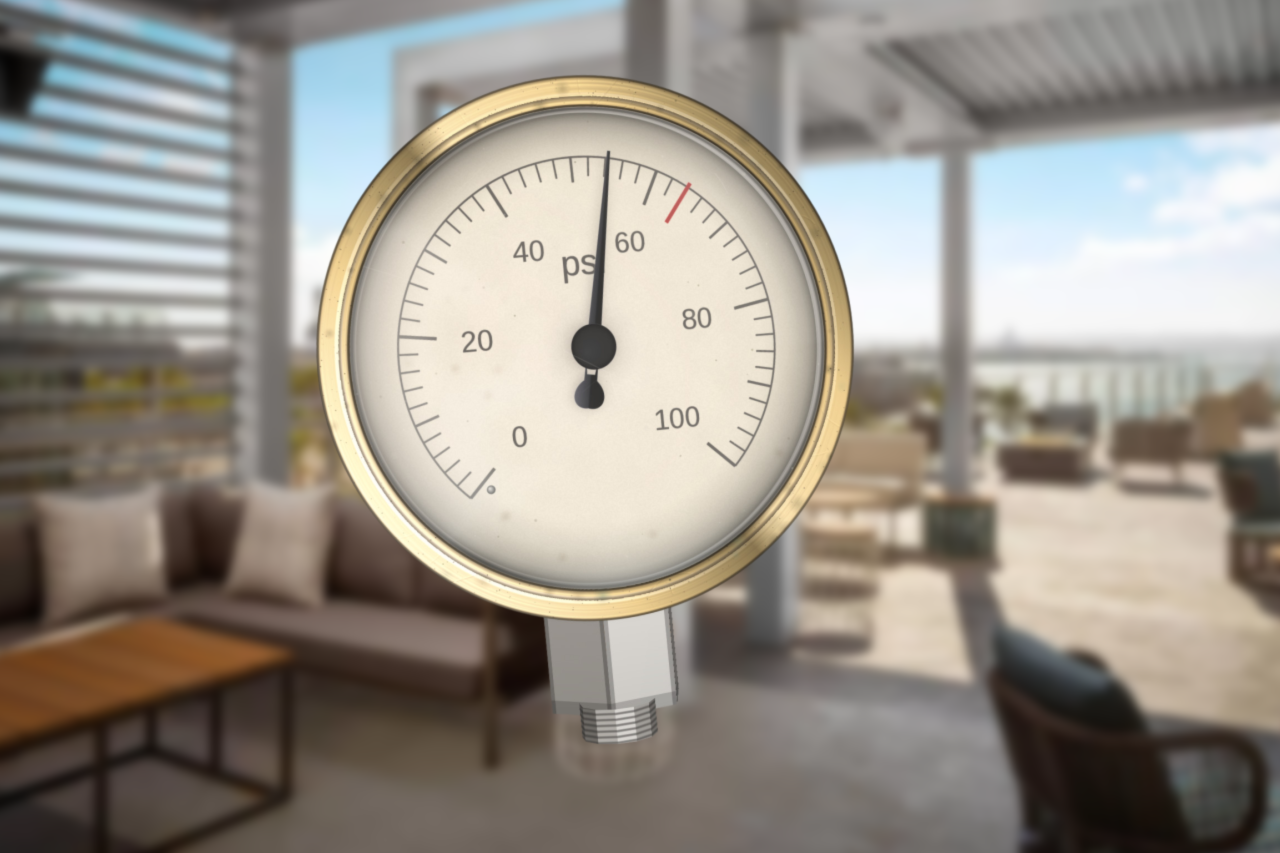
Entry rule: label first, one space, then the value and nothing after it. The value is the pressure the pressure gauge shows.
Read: 54 psi
